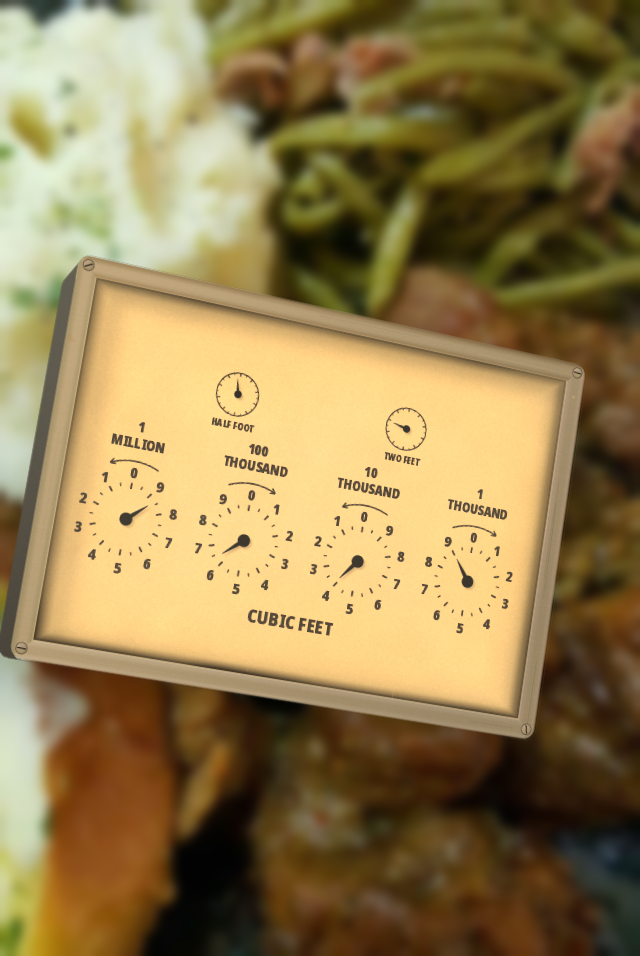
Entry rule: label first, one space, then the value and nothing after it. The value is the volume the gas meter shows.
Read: 863900 ft³
